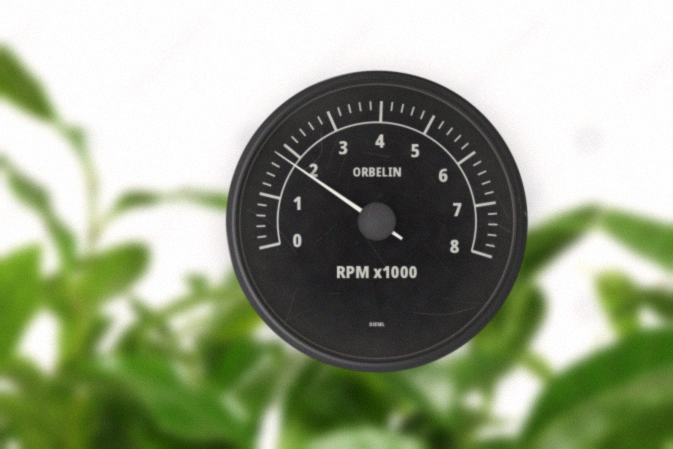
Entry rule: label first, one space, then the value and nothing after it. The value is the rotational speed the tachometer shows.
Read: 1800 rpm
